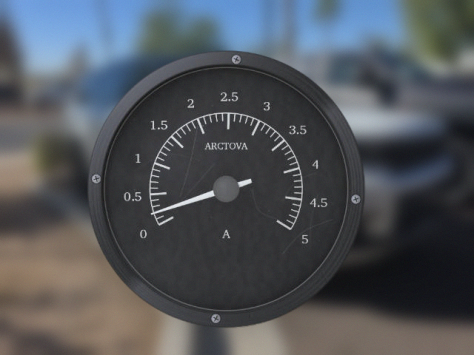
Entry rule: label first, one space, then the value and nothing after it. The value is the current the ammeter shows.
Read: 0.2 A
